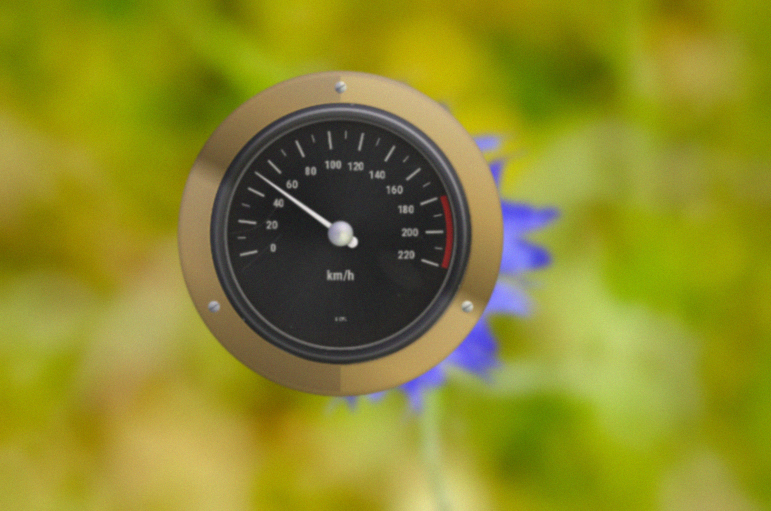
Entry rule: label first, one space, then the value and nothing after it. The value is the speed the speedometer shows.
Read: 50 km/h
